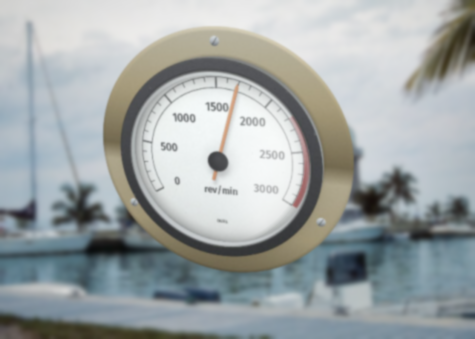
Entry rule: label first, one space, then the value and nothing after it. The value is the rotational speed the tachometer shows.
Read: 1700 rpm
